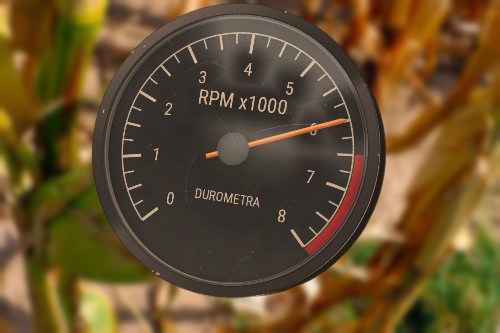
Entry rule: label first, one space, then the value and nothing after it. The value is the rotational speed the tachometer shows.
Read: 6000 rpm
